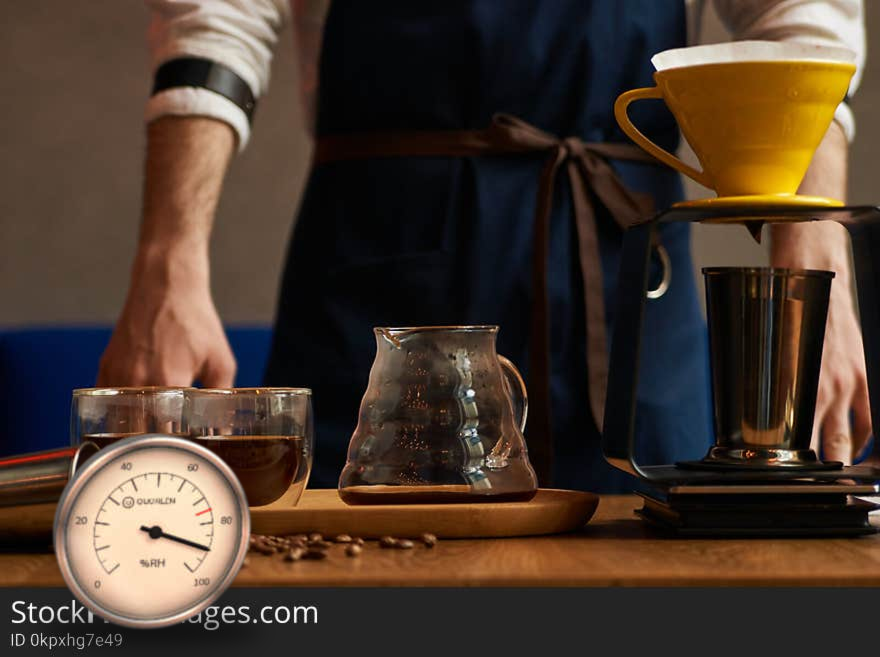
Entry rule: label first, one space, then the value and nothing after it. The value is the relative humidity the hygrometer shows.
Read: 90 %
